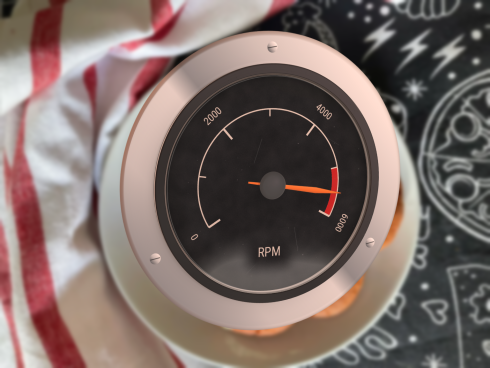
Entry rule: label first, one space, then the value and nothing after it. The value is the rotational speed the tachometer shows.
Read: 5500 rpm
